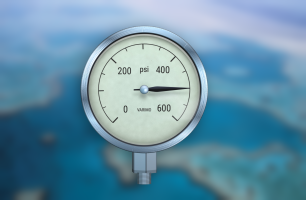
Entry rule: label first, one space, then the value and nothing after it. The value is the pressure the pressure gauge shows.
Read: 500 psi
